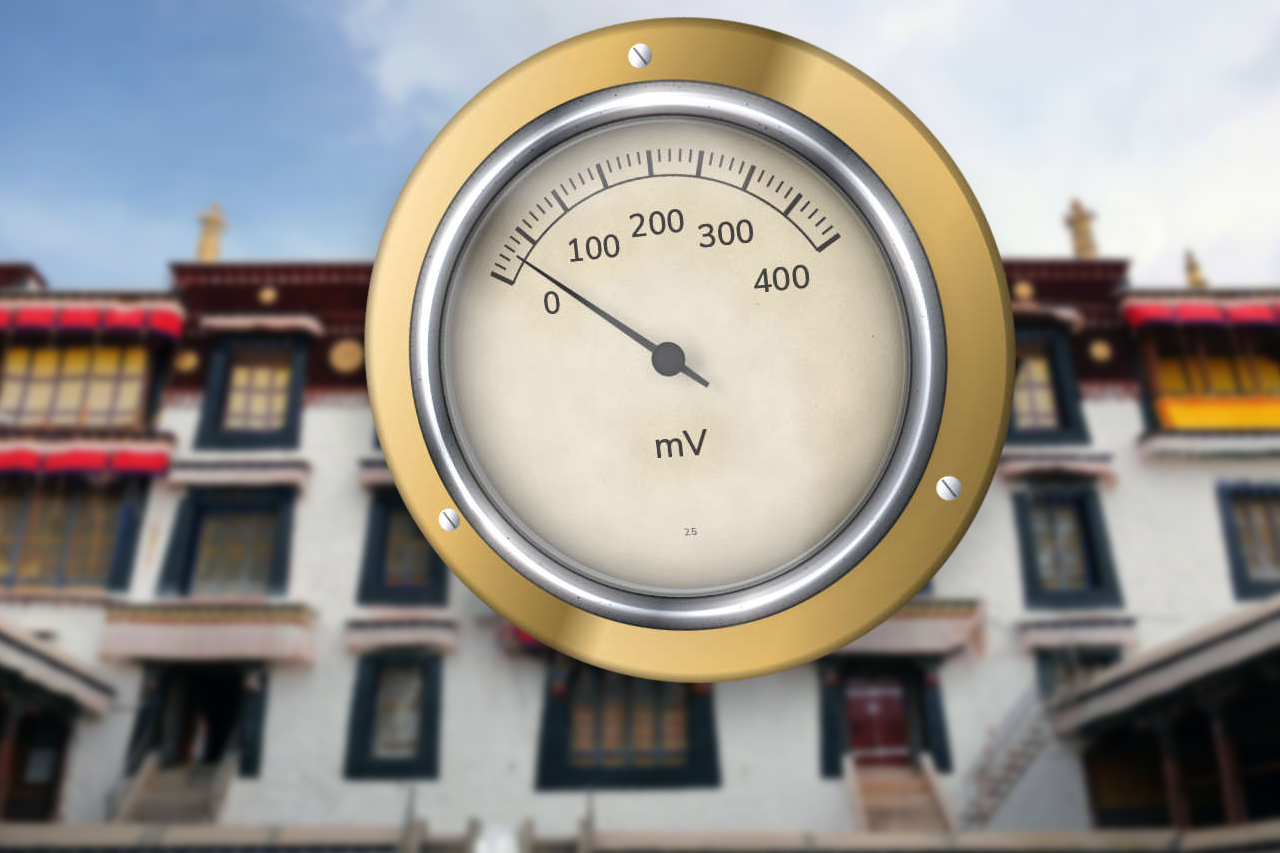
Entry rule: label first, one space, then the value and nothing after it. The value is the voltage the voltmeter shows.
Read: 30 mV
